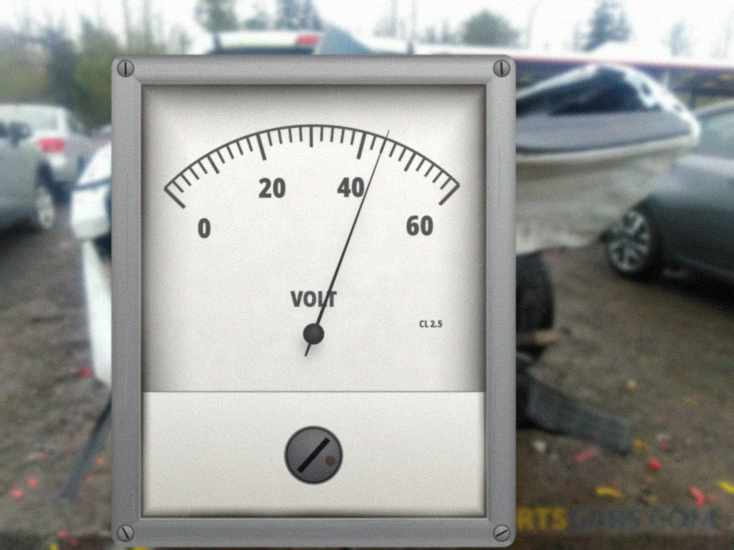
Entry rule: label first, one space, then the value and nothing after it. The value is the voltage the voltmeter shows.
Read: 44 V
